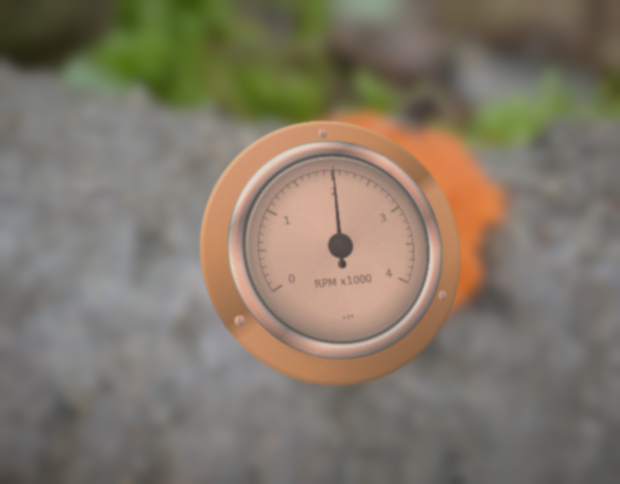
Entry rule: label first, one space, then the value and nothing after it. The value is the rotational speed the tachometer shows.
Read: 2000 rpm
